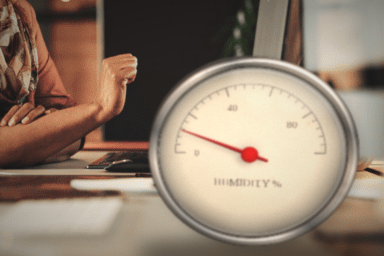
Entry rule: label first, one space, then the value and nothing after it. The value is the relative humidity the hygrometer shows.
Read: 12 %
